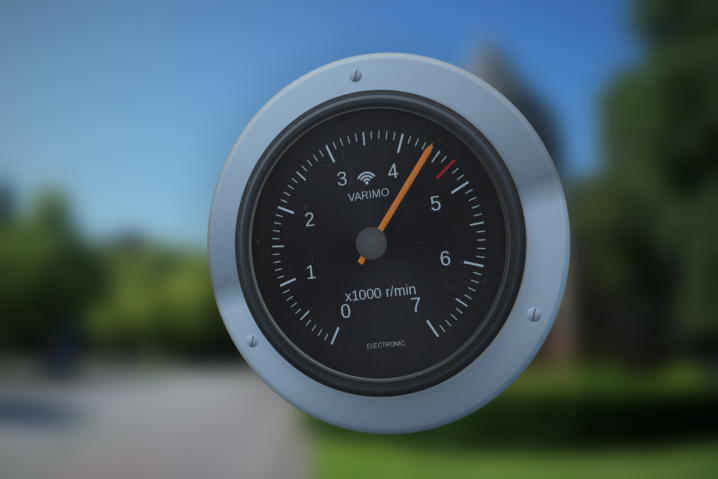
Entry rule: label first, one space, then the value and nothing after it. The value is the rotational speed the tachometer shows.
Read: 4400 rpm
